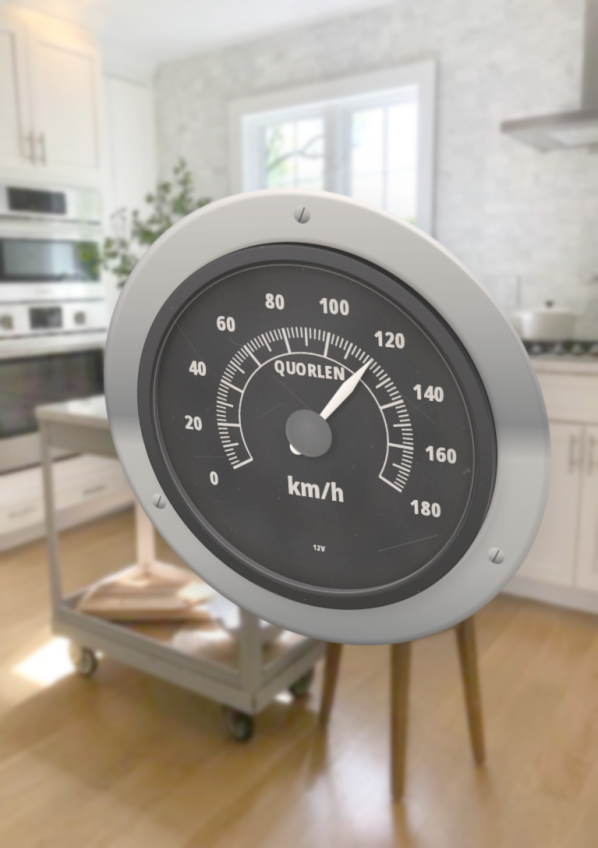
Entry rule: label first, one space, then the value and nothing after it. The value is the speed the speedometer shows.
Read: 120 km/h
